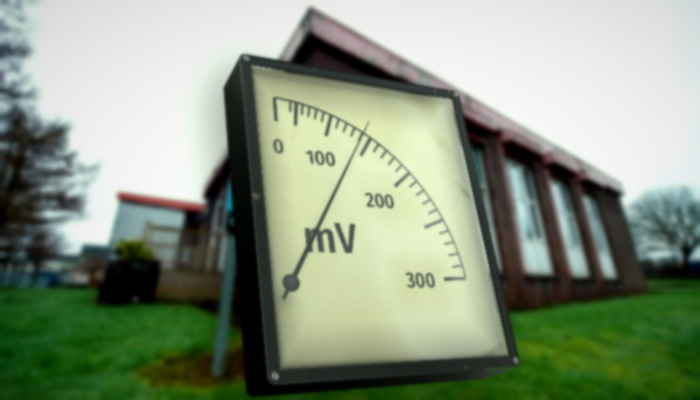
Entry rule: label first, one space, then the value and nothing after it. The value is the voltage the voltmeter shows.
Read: 140 mV
